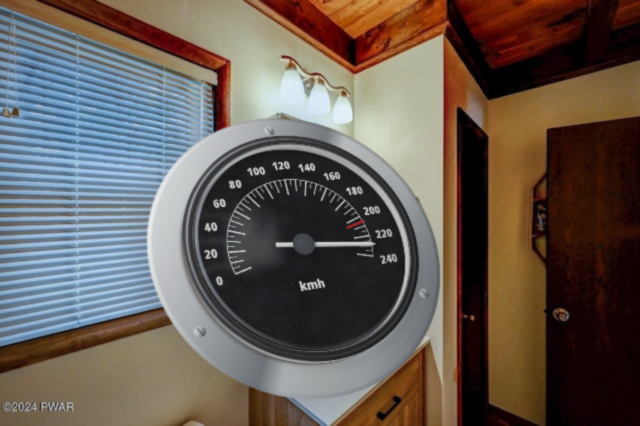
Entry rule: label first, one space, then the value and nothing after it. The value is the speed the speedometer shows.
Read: 230 km/h
